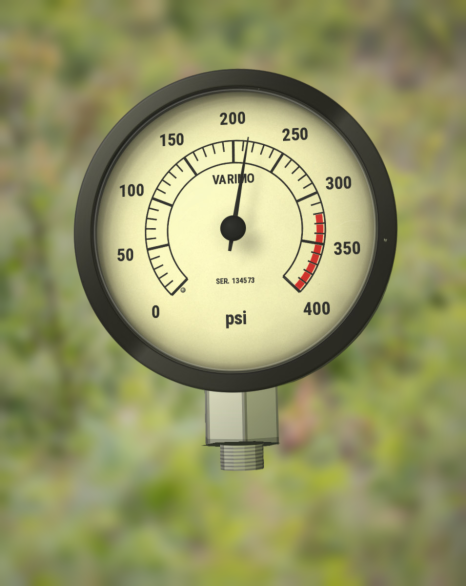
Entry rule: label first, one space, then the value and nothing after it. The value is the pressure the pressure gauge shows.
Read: 215 psi
